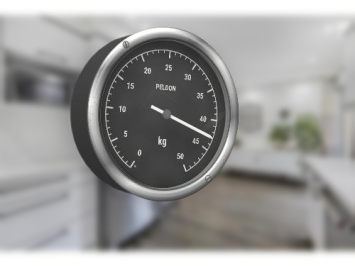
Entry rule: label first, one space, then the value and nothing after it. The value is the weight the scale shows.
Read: 43 kg
